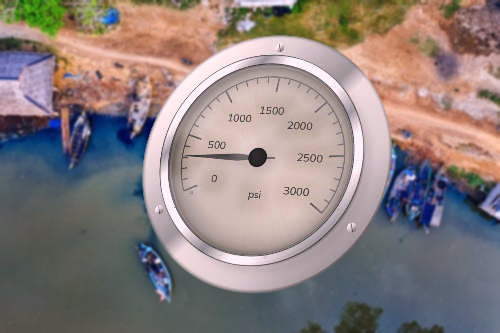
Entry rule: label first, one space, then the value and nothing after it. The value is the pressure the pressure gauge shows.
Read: 300 psi
